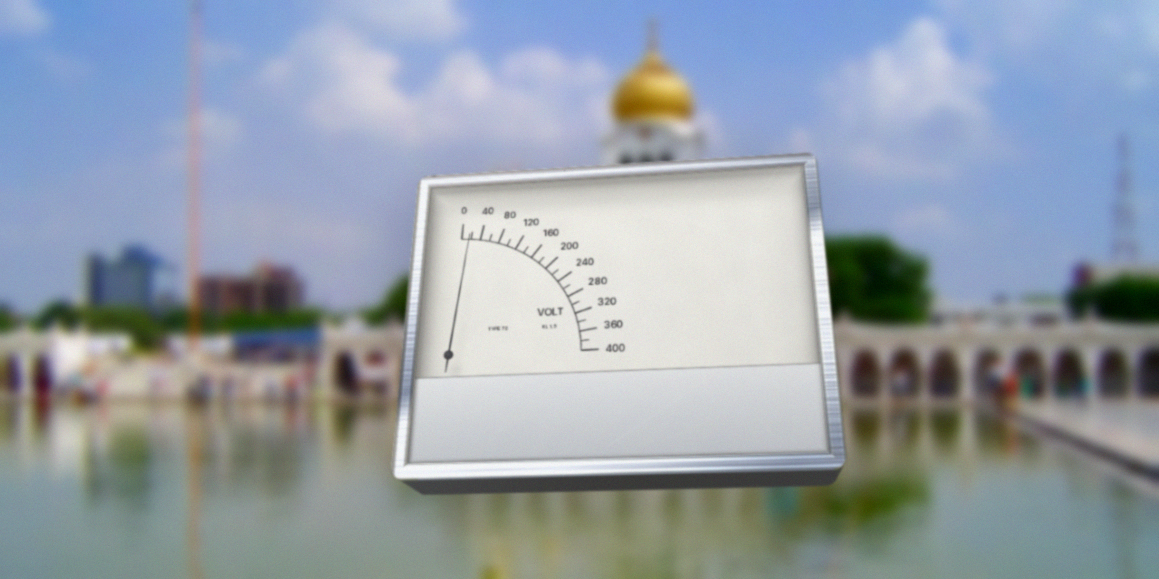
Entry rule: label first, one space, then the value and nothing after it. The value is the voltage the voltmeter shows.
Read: 20 V
